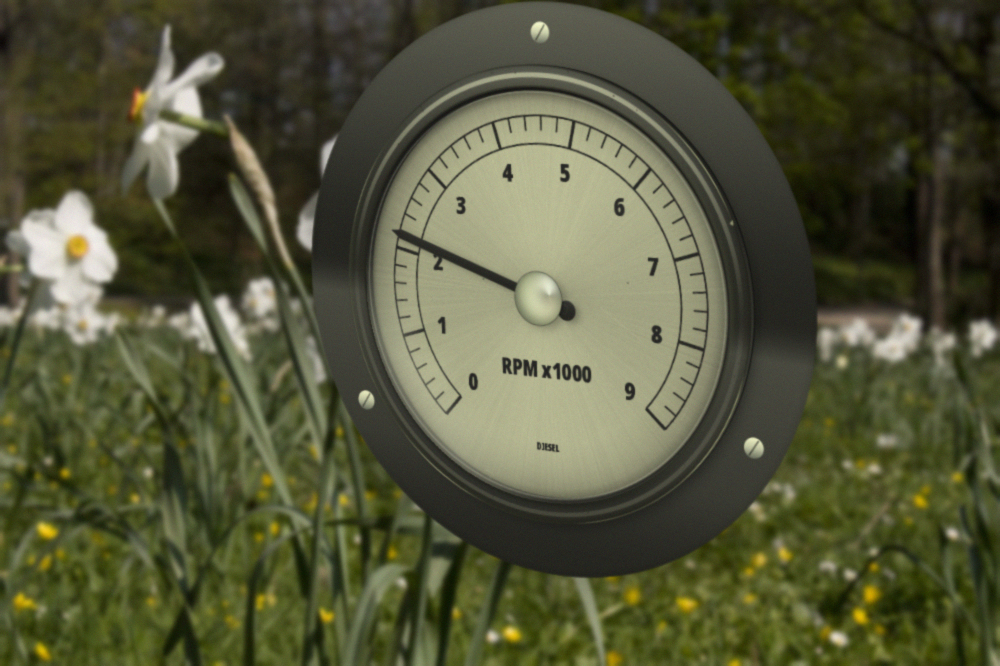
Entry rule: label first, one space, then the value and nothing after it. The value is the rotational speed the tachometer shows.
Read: 2200 rpm
